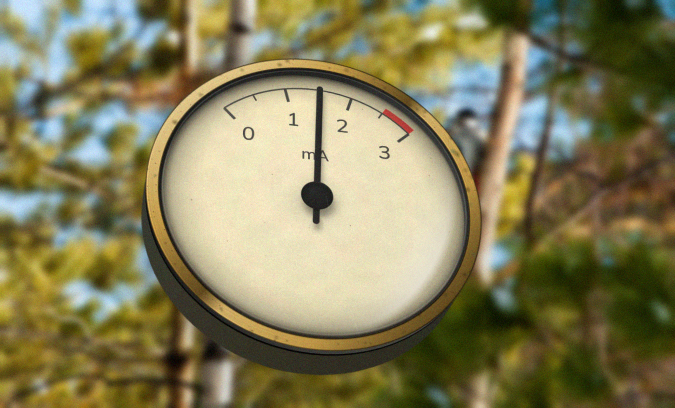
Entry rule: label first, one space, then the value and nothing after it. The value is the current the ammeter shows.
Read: 1.5 mA
